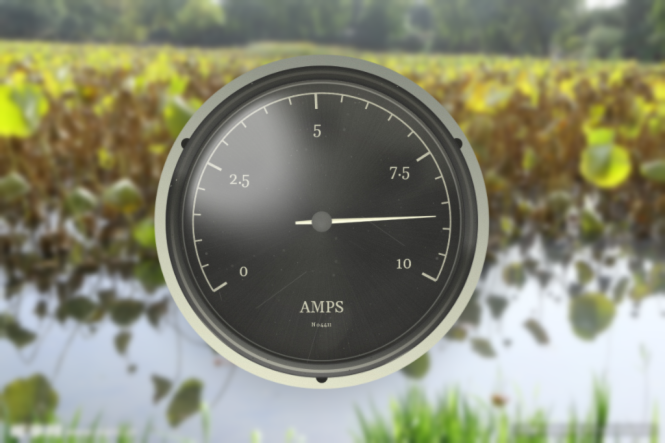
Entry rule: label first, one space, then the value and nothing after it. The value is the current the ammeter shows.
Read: 8.75 A
